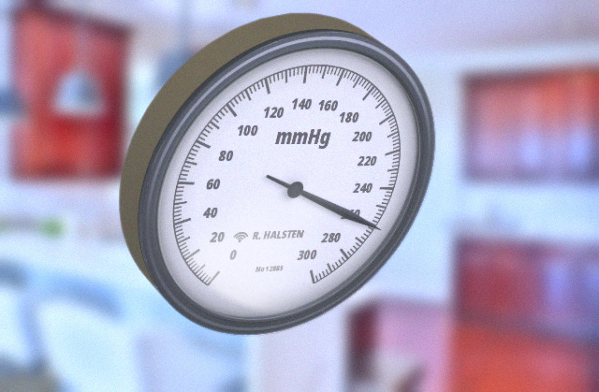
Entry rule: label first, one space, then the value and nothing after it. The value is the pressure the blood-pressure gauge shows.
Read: 260 mmHg
